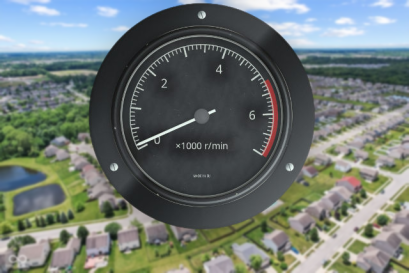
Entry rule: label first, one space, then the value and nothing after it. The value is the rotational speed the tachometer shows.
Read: 100 rpm
